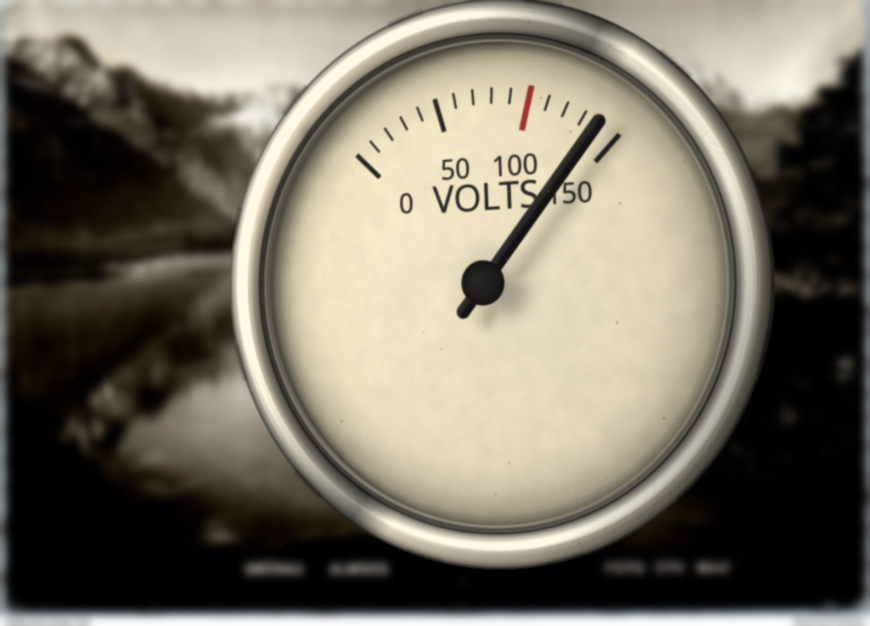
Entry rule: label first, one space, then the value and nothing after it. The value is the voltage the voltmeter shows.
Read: 140 V
